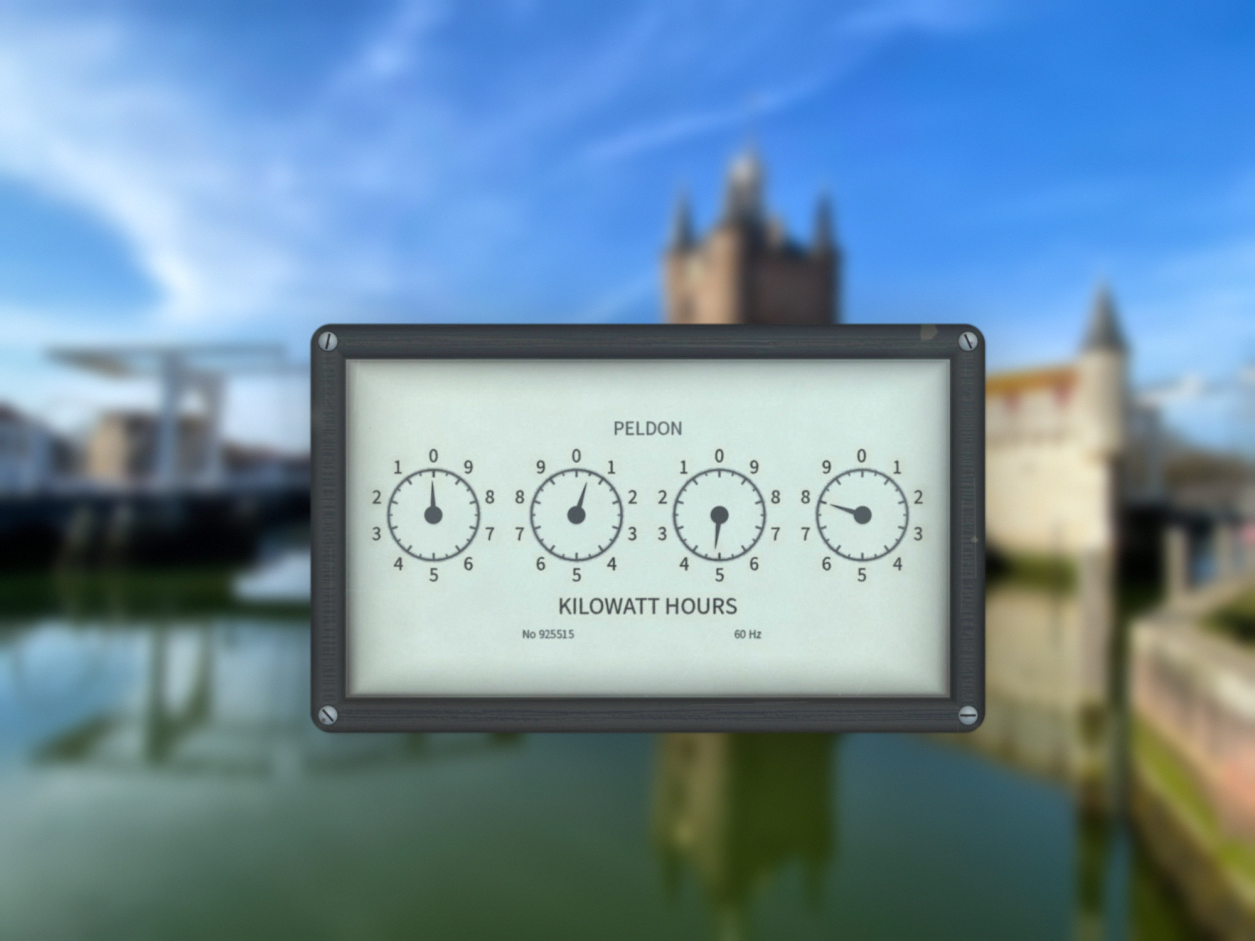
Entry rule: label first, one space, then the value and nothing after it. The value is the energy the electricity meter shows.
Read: 48 kWh
